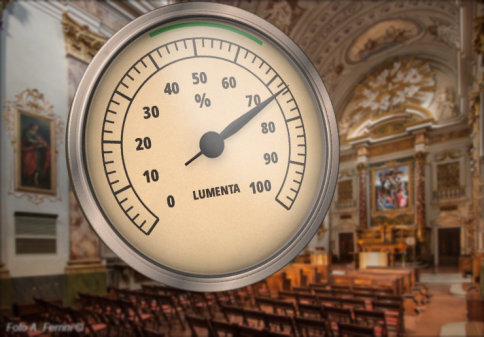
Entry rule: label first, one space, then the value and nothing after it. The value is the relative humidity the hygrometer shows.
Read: 73 %
